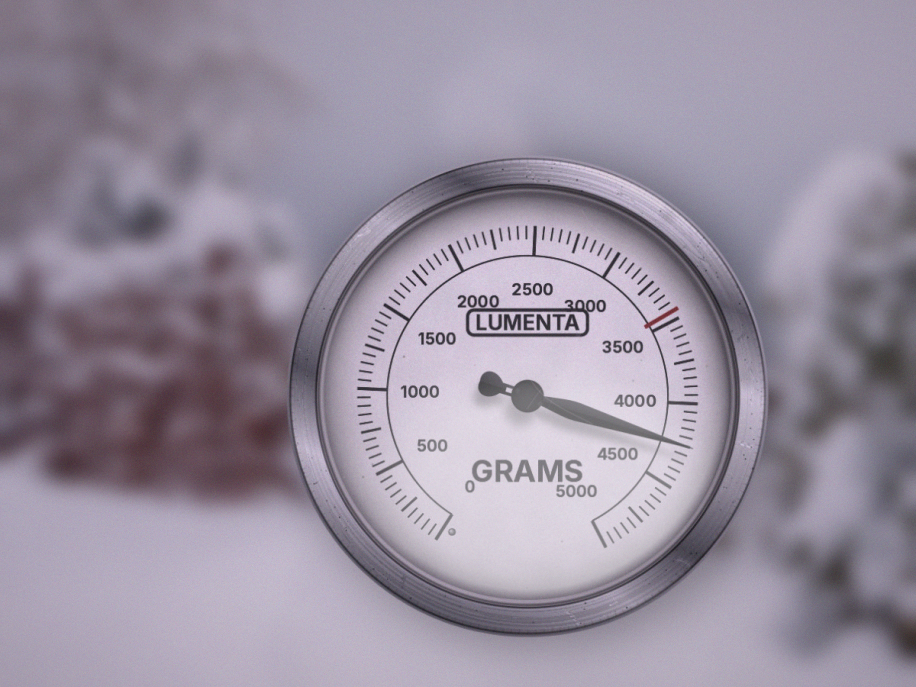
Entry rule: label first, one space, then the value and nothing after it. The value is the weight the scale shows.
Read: 4250 g
